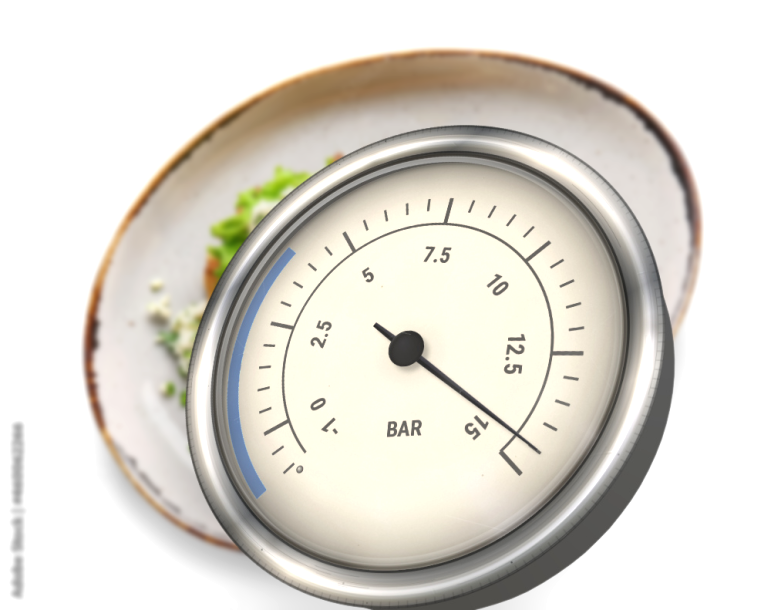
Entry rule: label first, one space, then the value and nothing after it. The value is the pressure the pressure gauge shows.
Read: 14.5 bar
